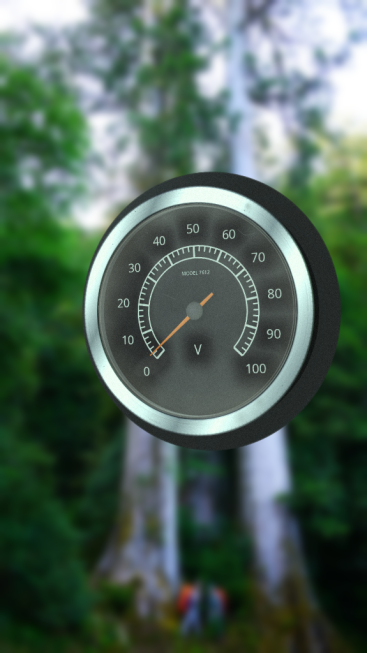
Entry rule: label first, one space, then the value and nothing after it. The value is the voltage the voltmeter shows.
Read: 2 V
